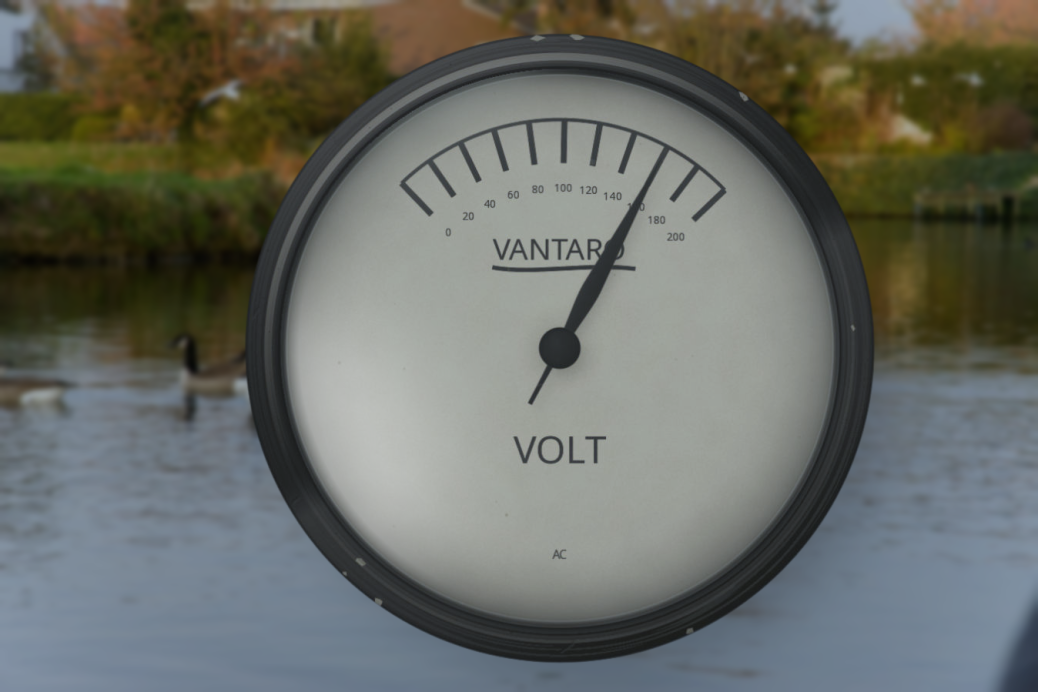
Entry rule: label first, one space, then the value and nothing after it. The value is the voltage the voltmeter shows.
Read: 160 V
